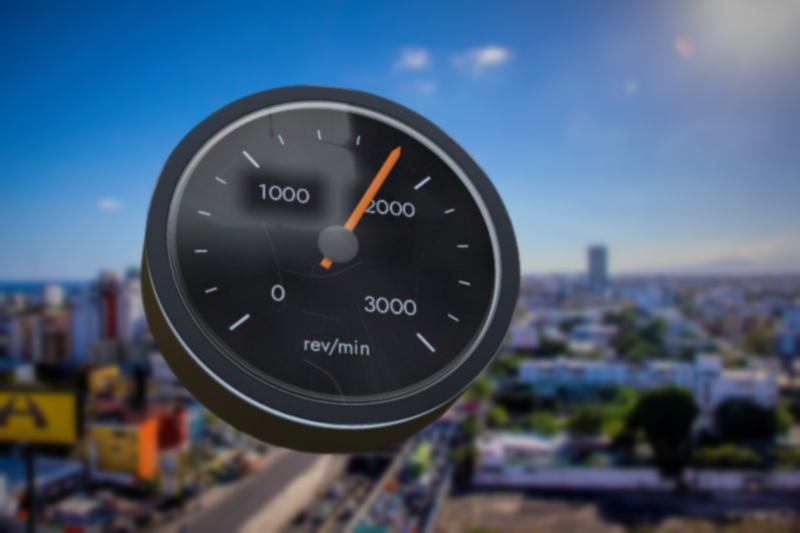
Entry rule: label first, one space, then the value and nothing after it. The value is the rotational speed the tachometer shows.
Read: 1800 rpm
